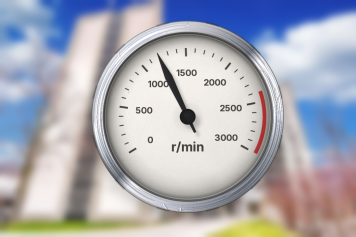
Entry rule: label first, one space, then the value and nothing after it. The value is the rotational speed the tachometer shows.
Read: 1200 rpm
